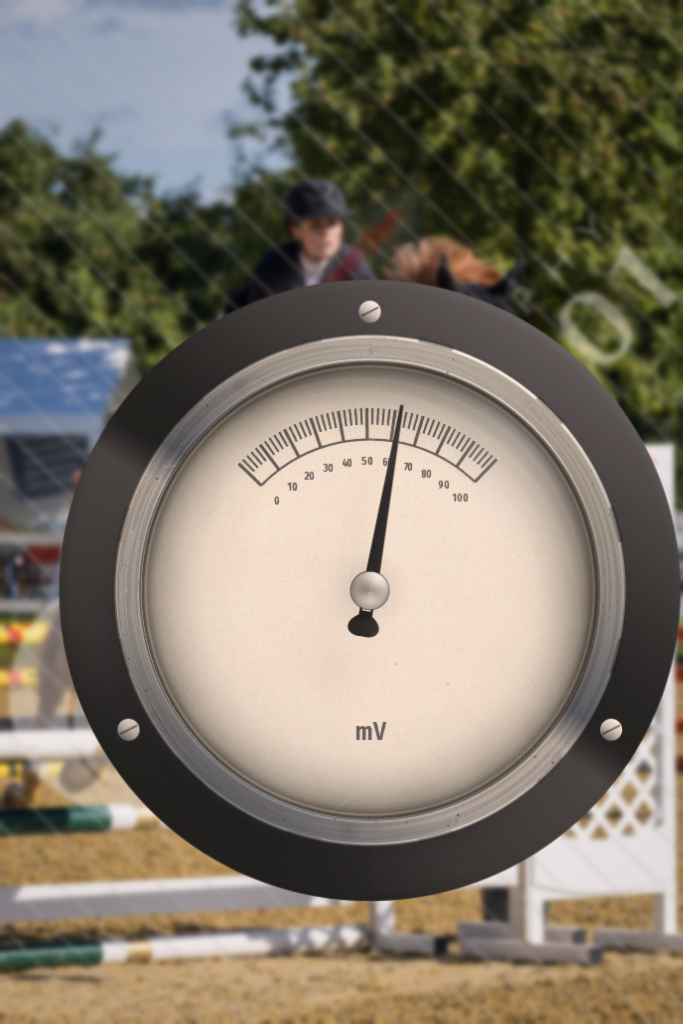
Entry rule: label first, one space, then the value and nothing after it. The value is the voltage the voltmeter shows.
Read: 62 mV
